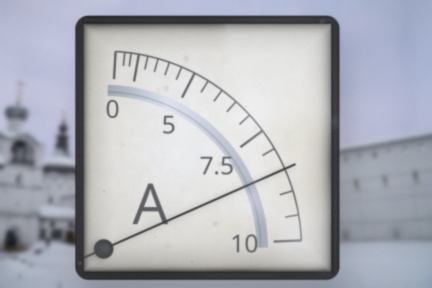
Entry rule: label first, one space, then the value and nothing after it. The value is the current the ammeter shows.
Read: 8.5 A
